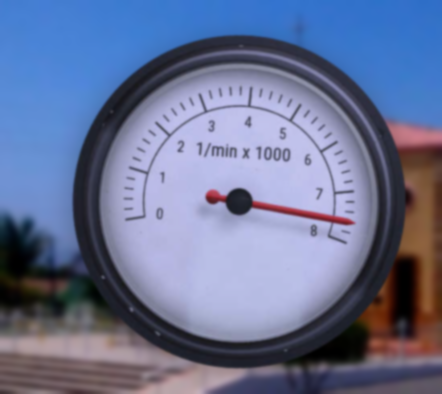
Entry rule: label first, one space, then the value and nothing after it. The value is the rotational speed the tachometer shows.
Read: 7600 rpm
